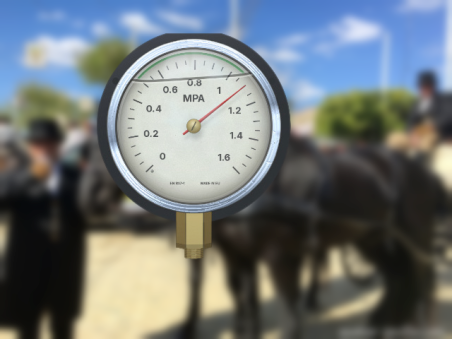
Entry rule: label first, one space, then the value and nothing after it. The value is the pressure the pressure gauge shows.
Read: 1.1 MPa
